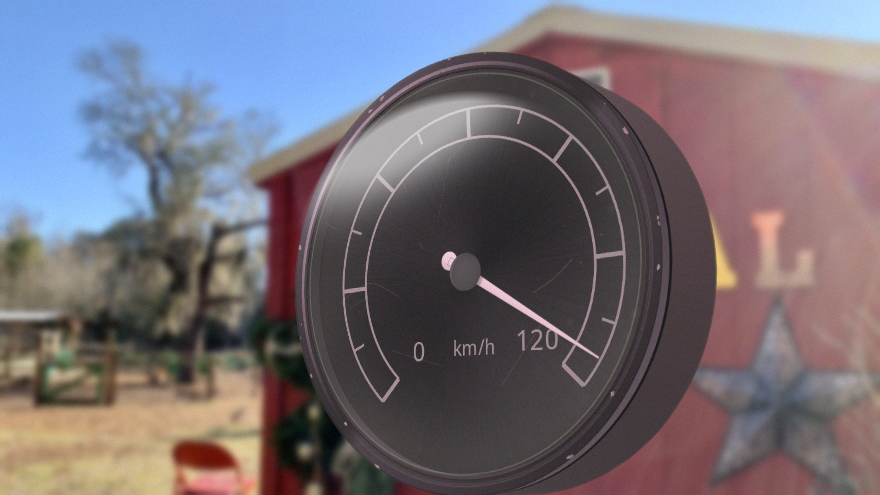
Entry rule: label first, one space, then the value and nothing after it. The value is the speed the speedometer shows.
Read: 115 km/h
